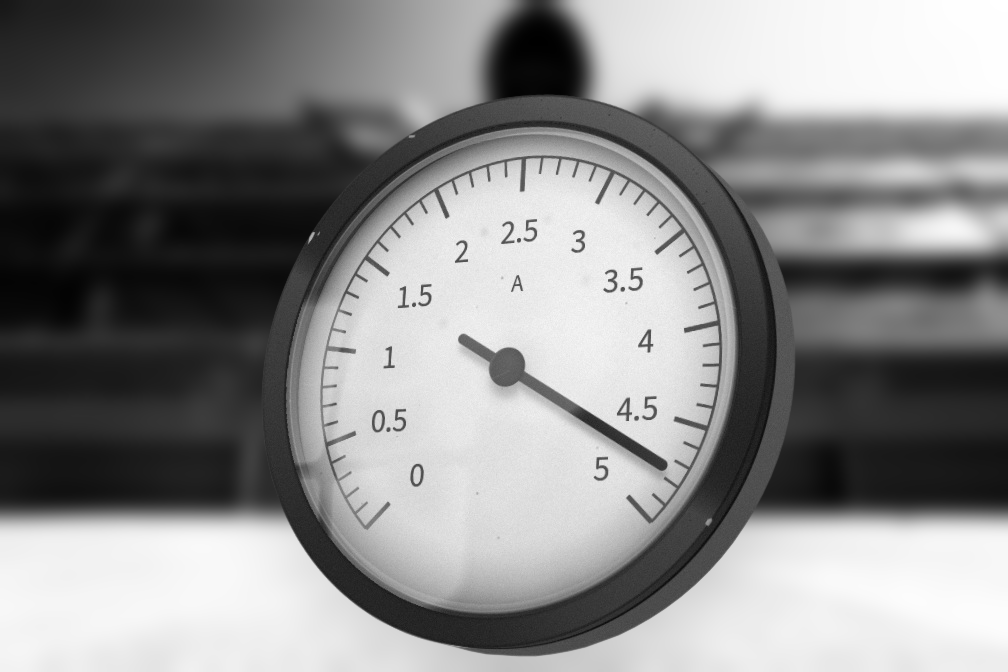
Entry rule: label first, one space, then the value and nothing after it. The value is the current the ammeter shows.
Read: 4.75 A
